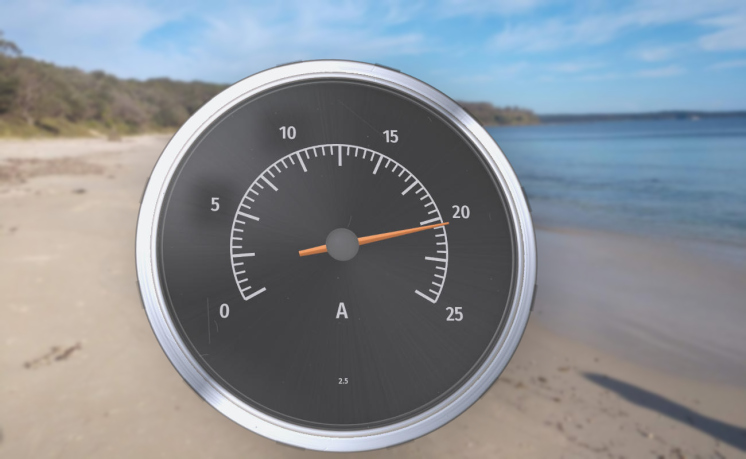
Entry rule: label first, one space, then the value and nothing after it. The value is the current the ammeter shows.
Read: 20.5 A
